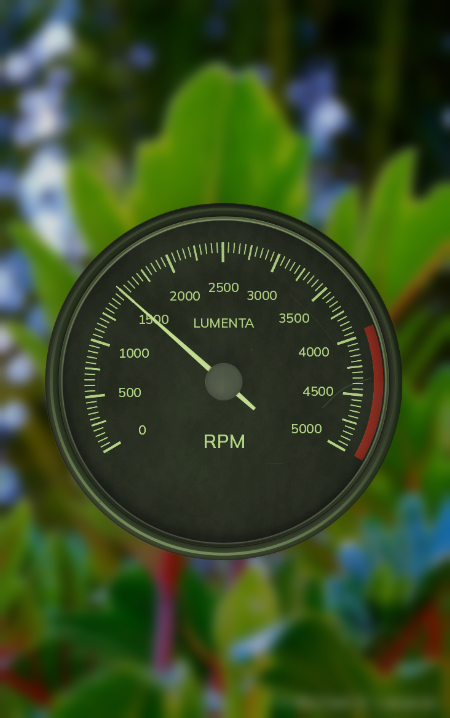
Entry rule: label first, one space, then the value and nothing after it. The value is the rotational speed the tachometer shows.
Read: 1500 rpm
